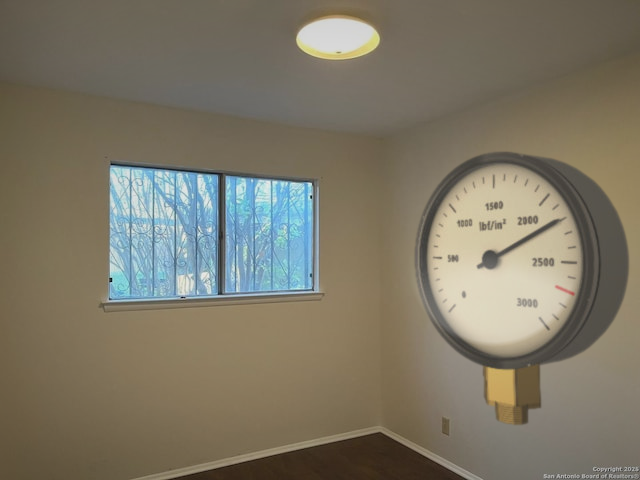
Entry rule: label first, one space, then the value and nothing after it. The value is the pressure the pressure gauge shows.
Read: 2200 psi
